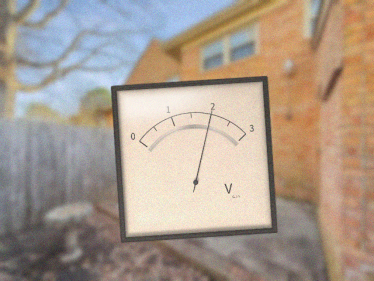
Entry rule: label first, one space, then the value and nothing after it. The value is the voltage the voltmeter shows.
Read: 2 V
